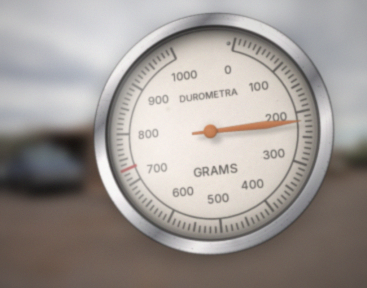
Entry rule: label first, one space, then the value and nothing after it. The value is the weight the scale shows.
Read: 220 g
